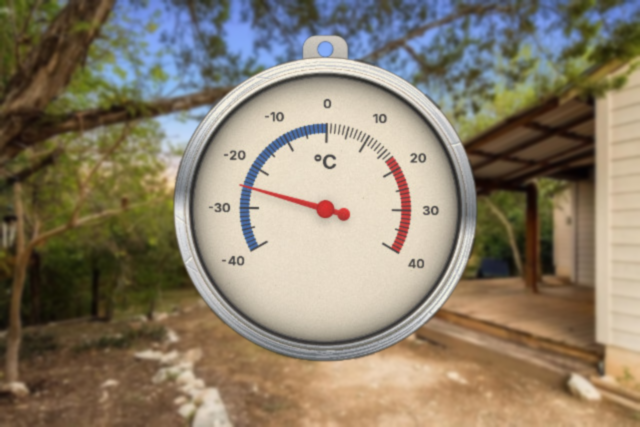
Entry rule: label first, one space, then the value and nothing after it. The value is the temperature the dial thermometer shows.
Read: -25 °C
